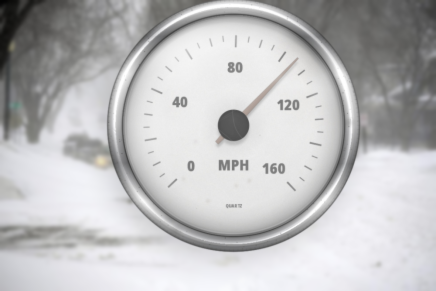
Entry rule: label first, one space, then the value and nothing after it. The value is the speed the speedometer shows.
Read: 105 mph
